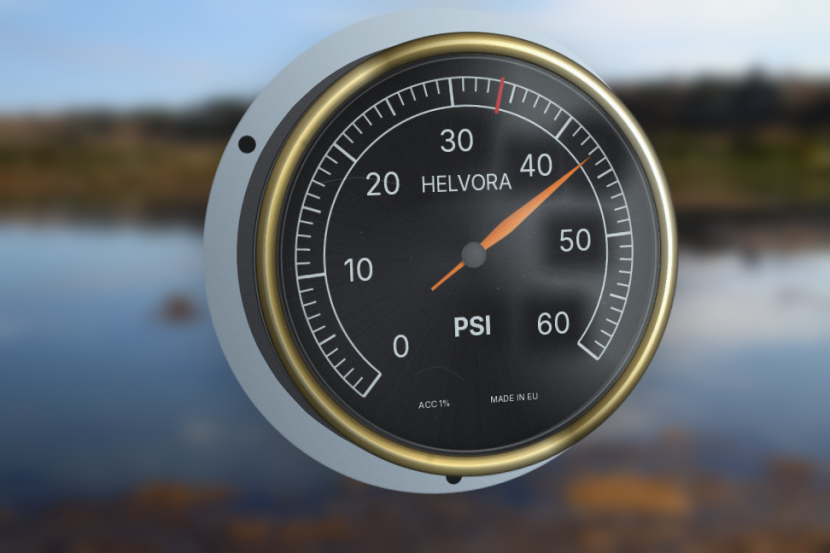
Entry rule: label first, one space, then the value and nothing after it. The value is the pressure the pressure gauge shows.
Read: 43 psi
